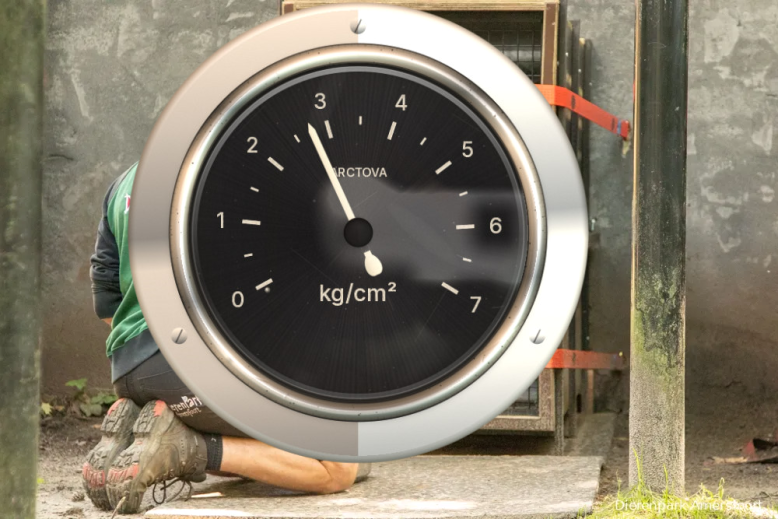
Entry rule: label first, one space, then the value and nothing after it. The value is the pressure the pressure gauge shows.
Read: 2.75 kg/cm²
